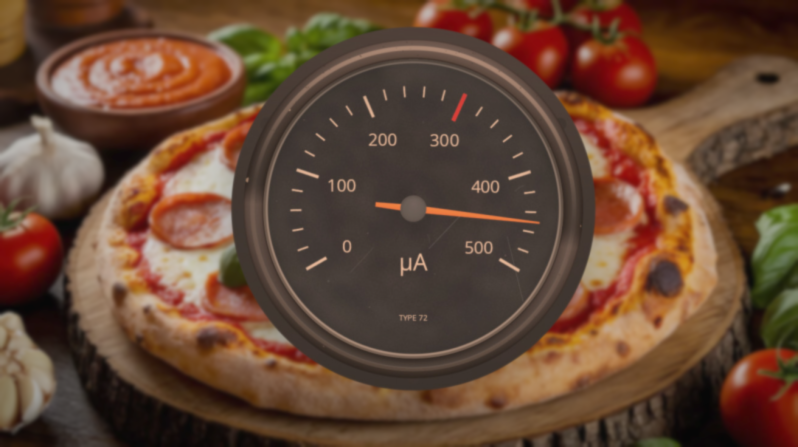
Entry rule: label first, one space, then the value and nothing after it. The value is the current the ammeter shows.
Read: 450 µA
